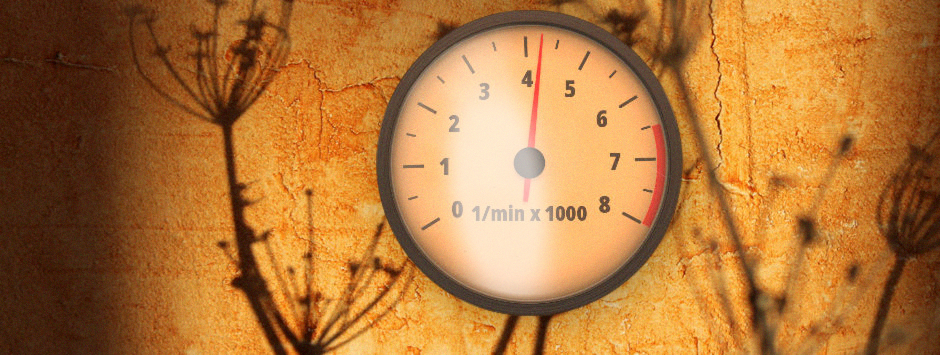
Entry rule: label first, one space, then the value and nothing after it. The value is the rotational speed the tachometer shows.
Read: 4250 rpm
